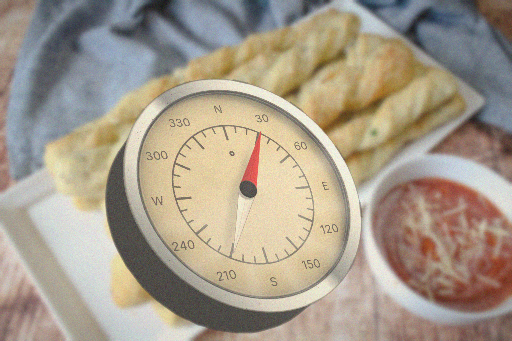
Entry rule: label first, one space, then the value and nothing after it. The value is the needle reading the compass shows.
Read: 30 °
